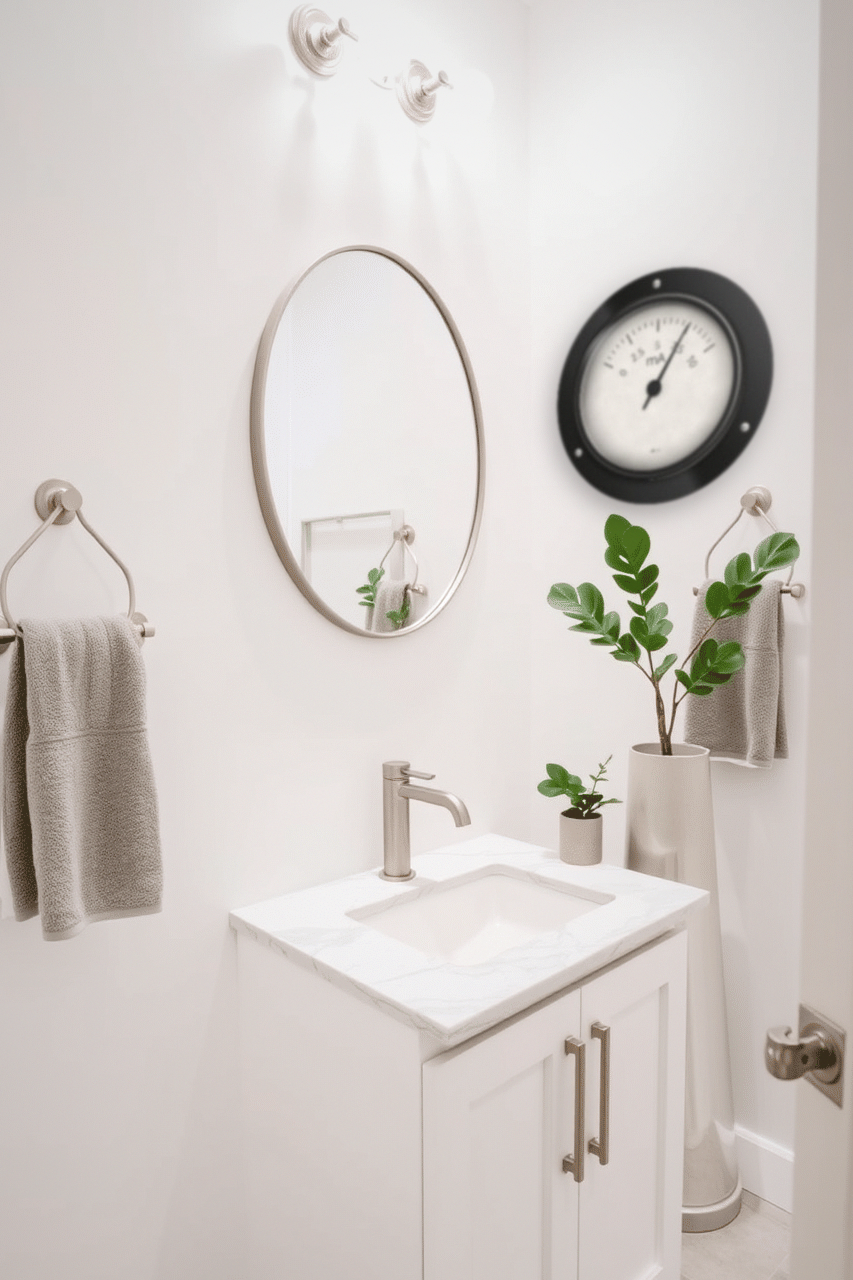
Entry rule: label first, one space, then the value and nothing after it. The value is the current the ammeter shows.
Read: 7.5 mA
